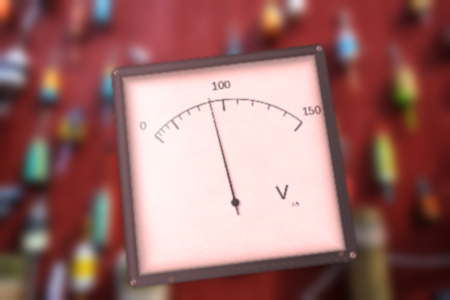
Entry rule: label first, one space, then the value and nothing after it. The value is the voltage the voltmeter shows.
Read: 90 V
